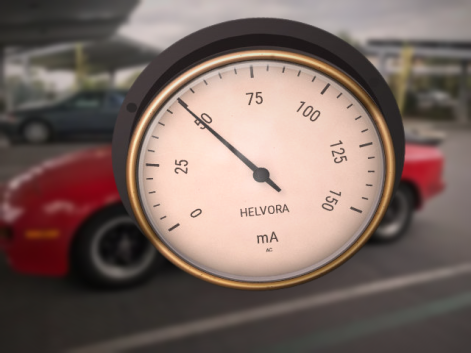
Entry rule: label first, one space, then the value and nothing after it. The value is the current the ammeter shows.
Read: 50 mA
